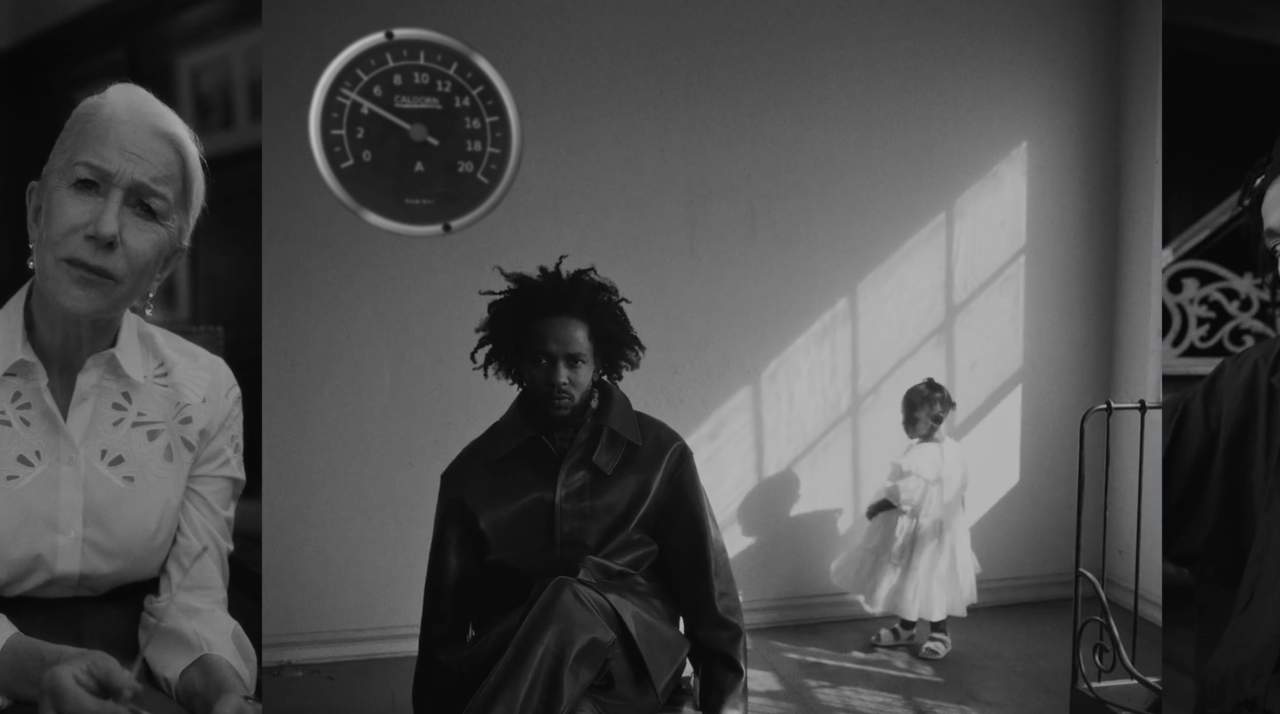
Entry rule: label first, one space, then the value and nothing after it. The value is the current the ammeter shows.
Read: 4.5 A
